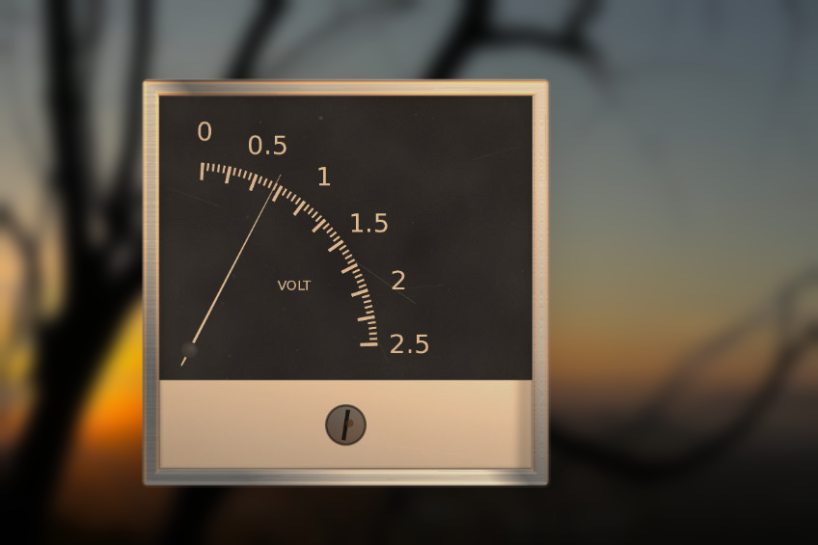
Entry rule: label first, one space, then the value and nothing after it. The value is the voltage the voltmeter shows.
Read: 0.7 V
